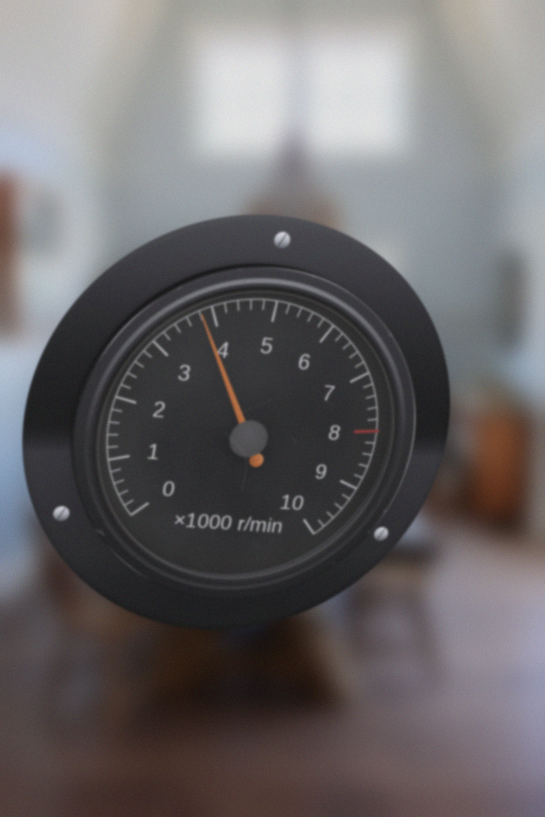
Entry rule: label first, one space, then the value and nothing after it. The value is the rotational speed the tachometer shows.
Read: 3800 rpm
